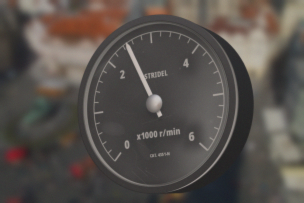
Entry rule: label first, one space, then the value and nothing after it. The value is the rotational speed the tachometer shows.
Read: 2500 rpm
